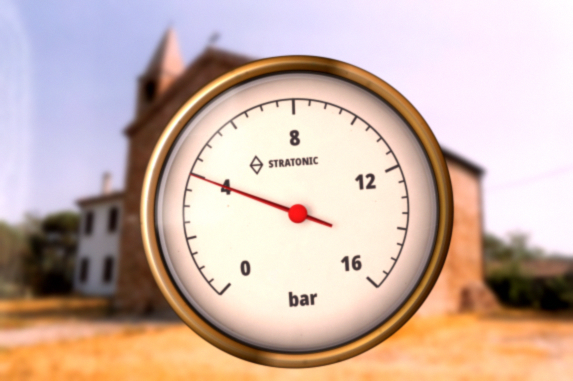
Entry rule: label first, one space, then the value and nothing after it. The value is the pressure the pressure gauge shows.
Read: 4 bar
